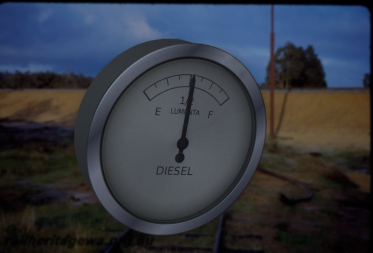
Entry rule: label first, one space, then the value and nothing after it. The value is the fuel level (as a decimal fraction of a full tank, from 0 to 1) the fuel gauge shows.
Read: 0.5
